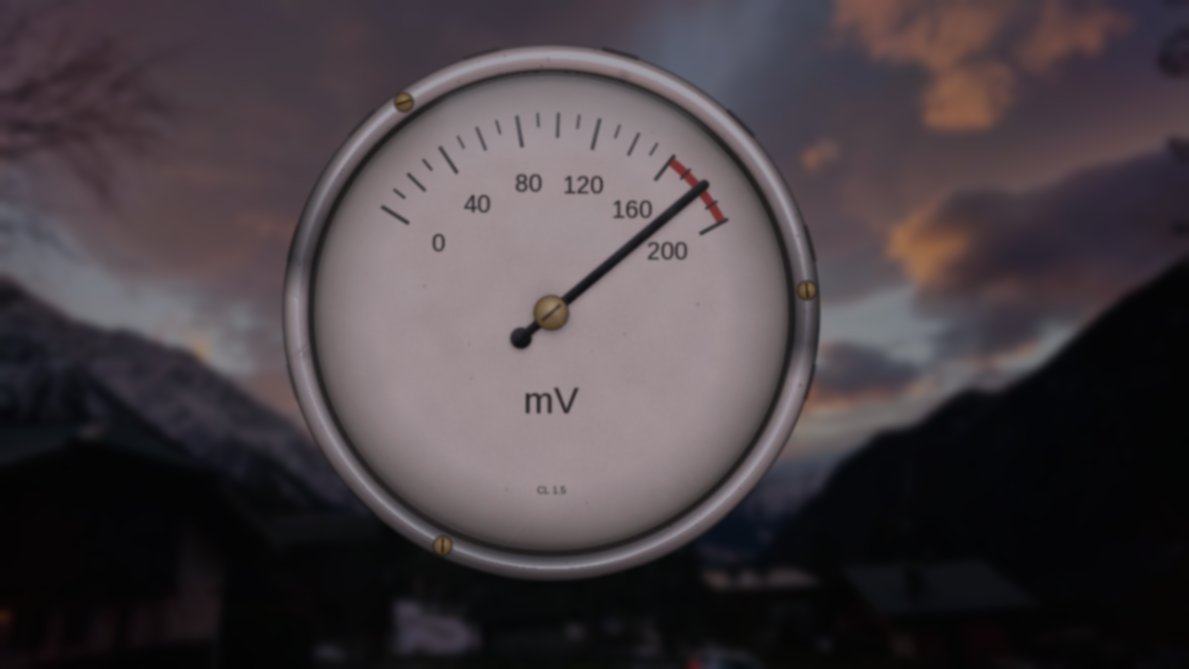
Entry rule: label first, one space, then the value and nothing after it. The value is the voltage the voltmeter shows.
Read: 180 mV
